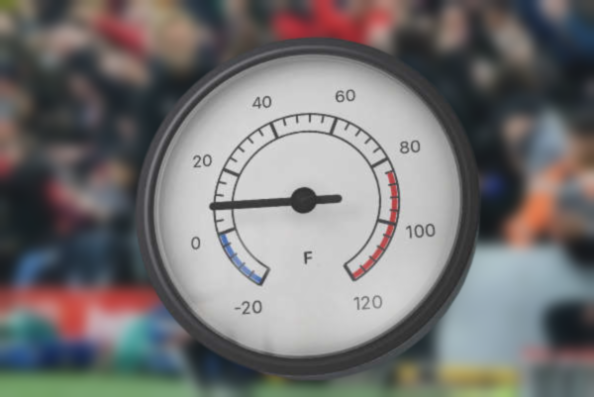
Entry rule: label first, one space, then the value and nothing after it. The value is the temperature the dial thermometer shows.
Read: 8 °F
